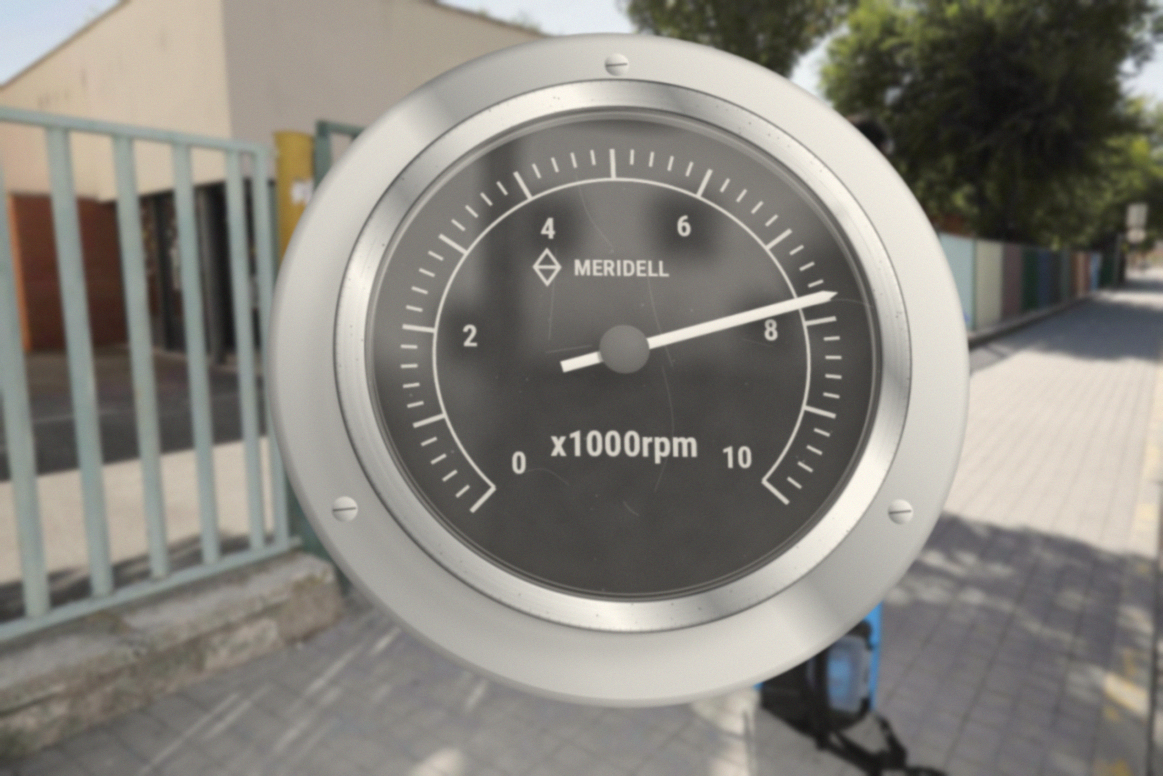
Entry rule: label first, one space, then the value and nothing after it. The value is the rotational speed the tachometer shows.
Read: 7800 rpm
